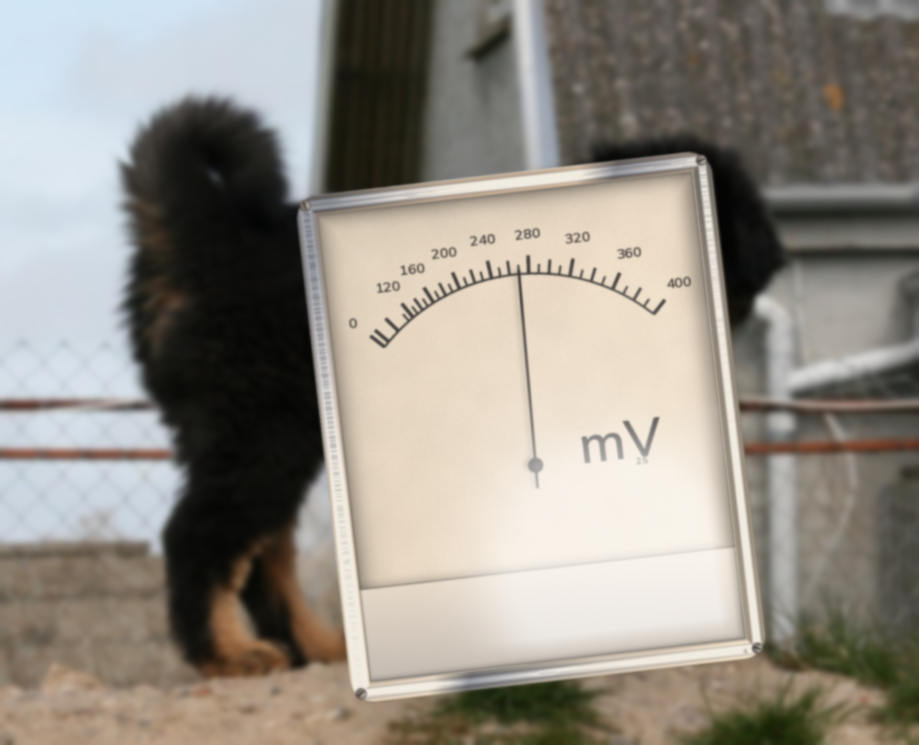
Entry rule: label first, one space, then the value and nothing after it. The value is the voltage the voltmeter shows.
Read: 270 mV
